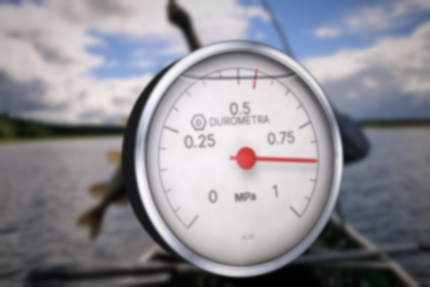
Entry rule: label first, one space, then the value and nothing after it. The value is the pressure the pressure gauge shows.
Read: 0.85 MPa
